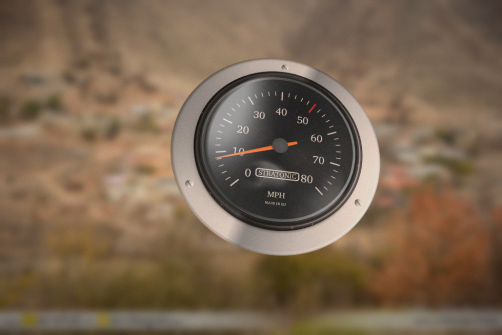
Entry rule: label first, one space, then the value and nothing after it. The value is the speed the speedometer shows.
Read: 8 mph
